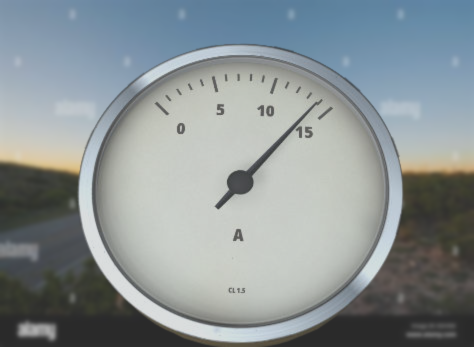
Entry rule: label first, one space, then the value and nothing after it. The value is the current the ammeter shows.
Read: 14 A
